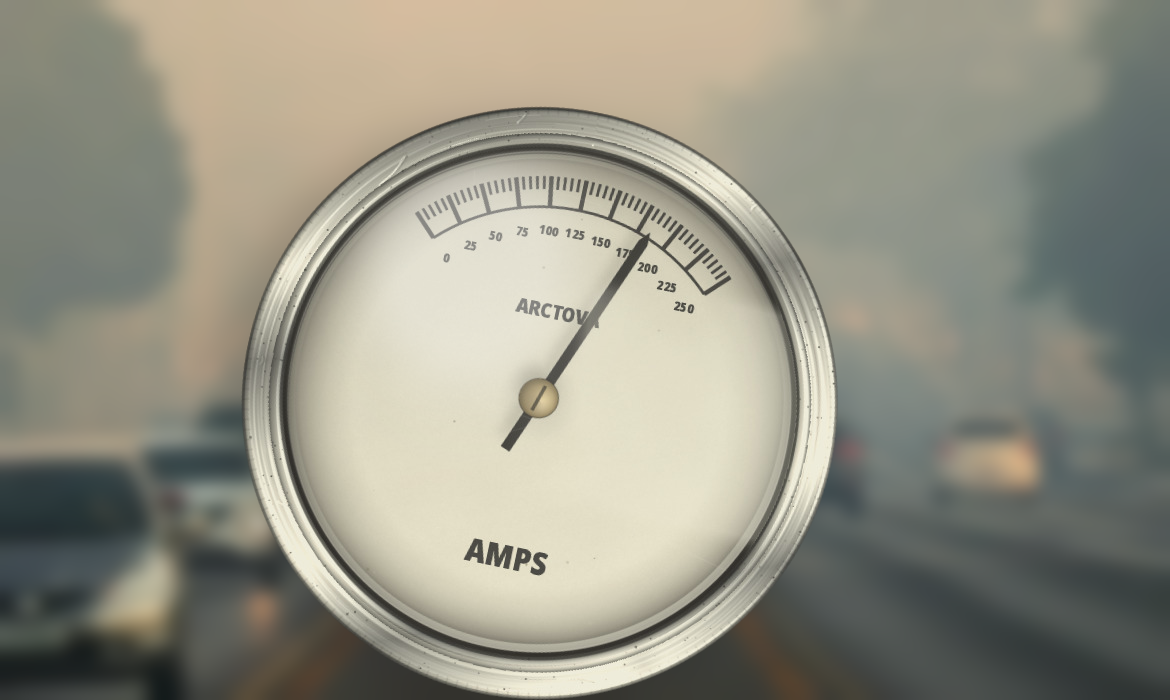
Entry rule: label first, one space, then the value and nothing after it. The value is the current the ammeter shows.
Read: 185 A
